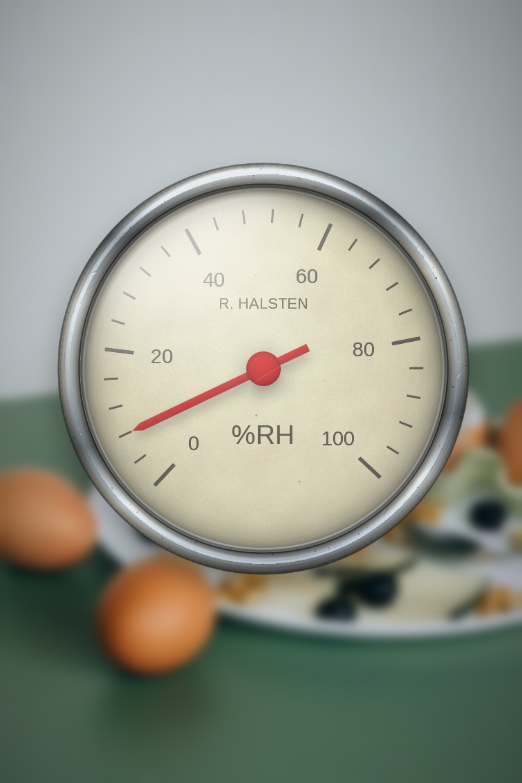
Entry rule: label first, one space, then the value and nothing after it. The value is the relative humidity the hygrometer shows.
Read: 8 %
